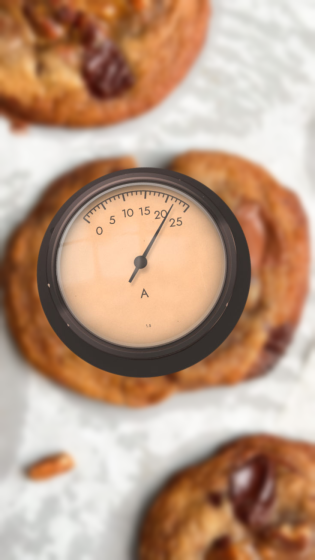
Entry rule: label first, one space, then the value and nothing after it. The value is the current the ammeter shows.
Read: 22 A
